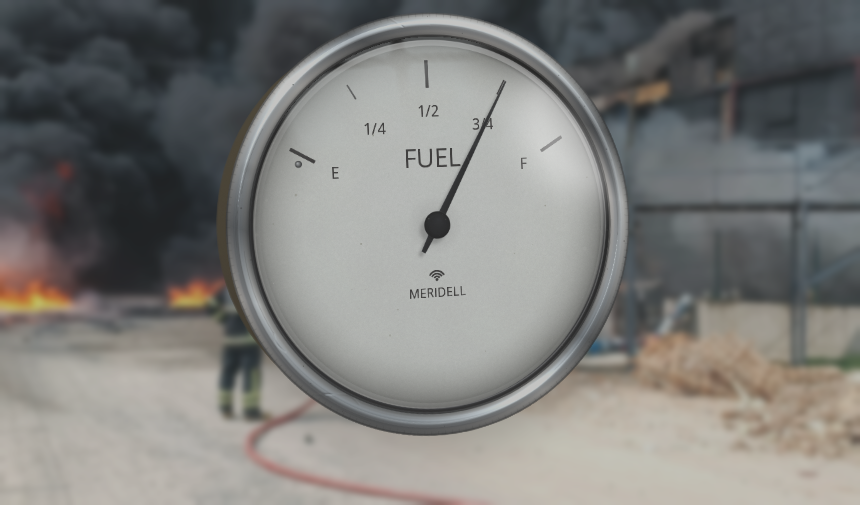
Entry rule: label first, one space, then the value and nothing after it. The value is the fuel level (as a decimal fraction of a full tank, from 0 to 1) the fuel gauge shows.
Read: 0.75
